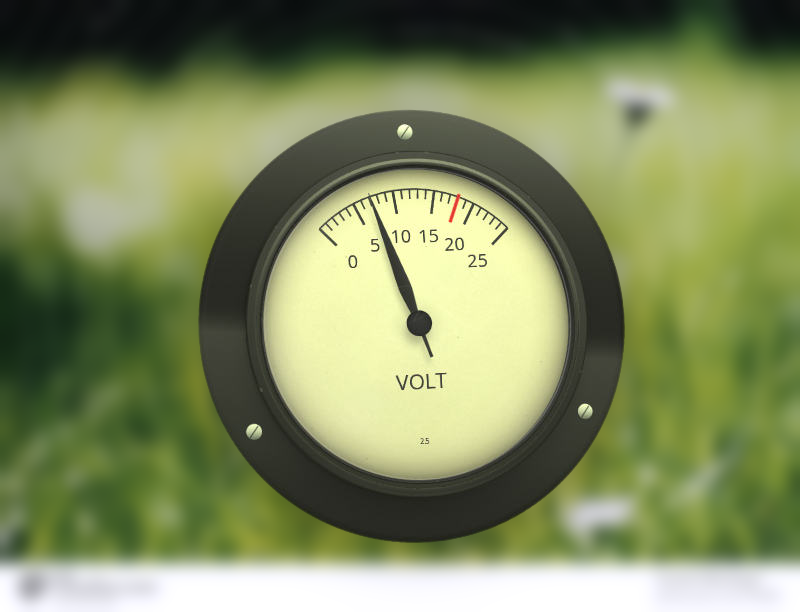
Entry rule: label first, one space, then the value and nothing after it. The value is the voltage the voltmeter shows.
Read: 7 V
